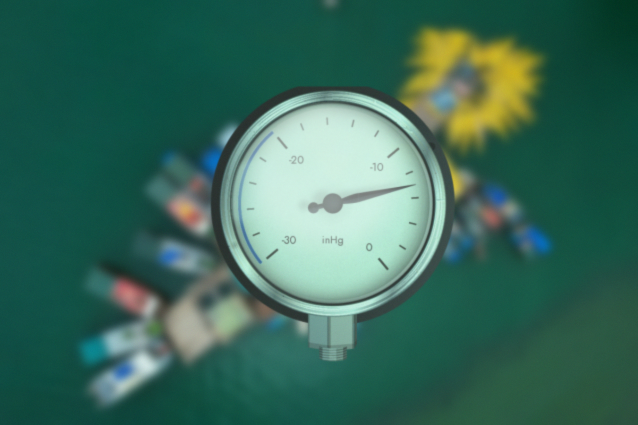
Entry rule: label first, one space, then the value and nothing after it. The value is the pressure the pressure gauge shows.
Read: -7 inHg
